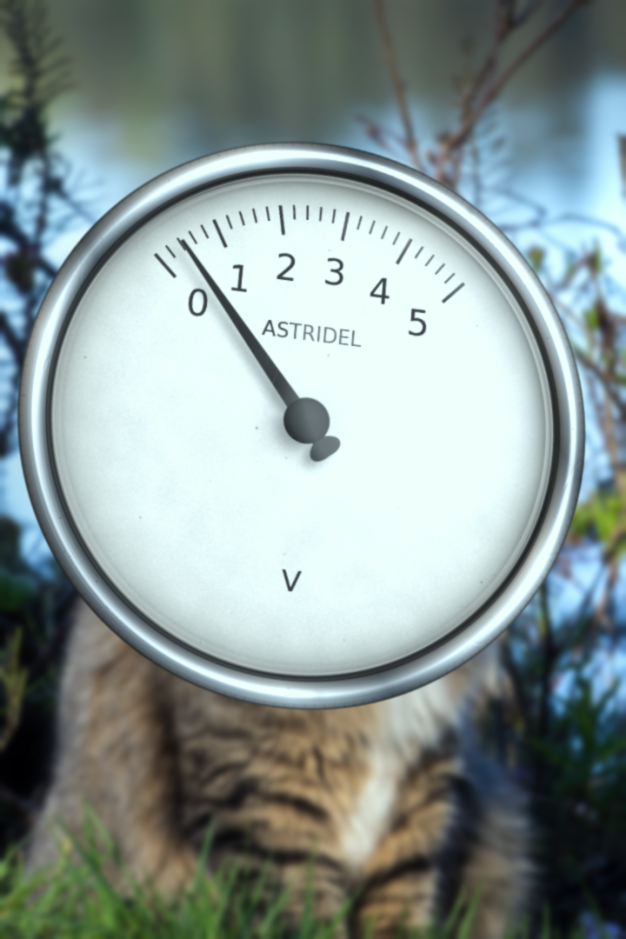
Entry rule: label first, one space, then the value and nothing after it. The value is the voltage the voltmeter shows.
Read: 0.4 V
